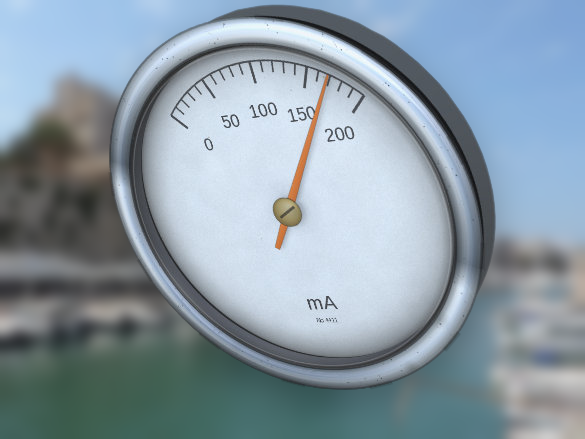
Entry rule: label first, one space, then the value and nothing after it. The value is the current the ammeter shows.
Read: 170 mA
